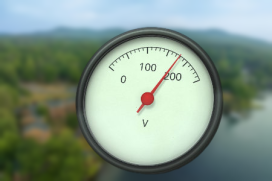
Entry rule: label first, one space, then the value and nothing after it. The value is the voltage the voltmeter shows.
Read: 180 V
